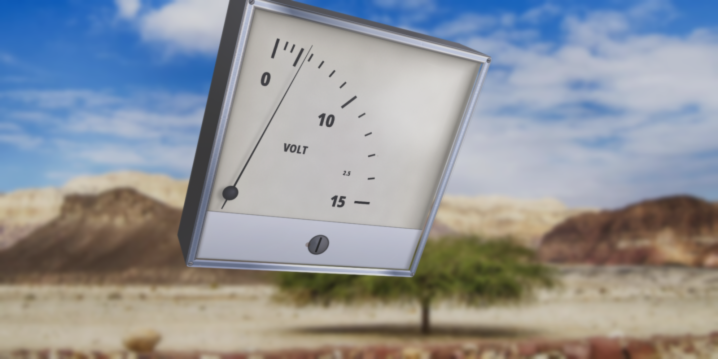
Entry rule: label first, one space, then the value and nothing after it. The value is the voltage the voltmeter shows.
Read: 5.5 V
